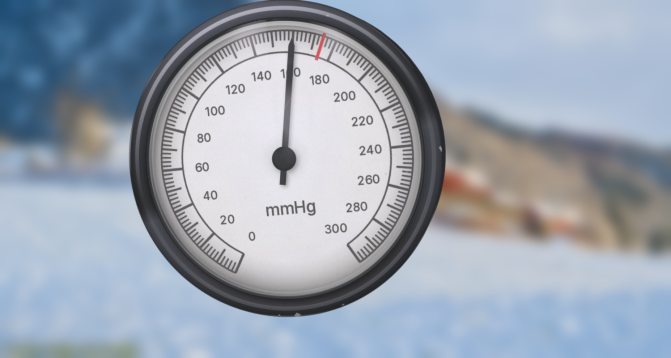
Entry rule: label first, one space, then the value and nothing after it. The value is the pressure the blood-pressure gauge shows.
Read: 160 mmHg
